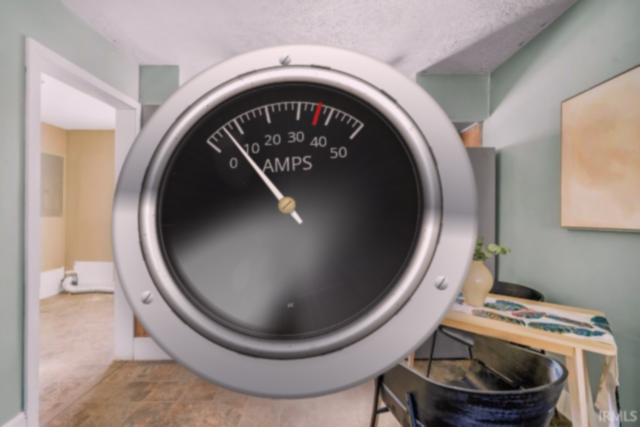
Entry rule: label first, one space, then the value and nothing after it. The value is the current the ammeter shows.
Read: 6 A
